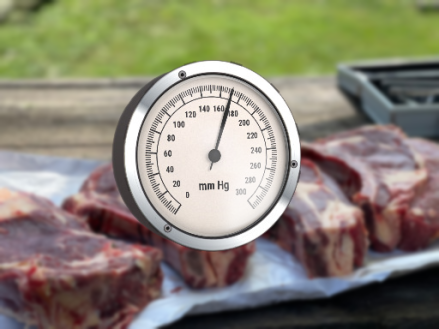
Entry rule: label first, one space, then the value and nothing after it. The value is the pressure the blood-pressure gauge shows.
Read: 170 mmHg
